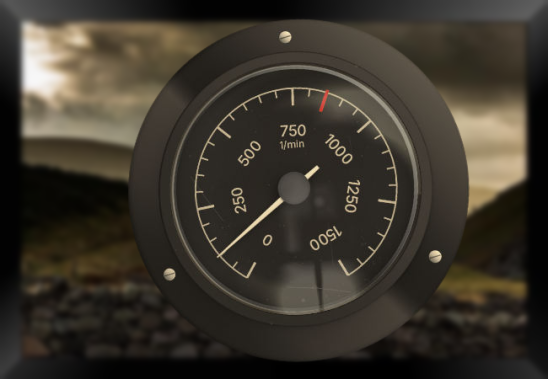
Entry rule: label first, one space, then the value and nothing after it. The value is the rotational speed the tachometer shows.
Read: 100 rpm
